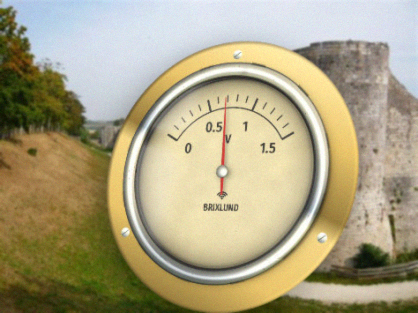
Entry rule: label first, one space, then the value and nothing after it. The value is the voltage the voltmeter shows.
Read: 0.7 V
